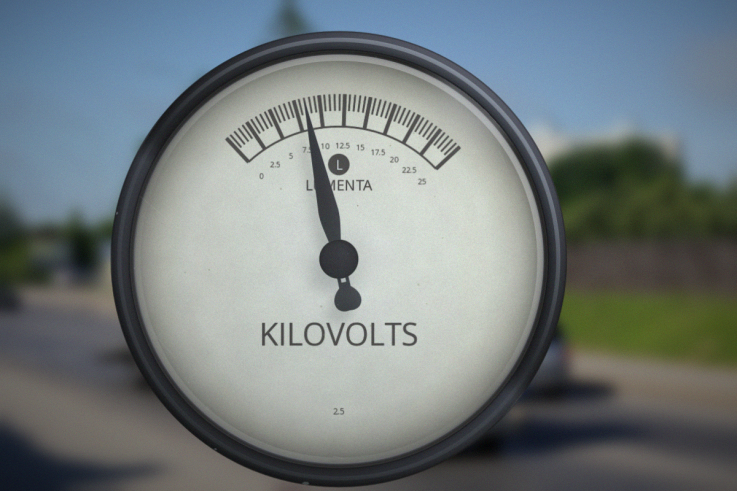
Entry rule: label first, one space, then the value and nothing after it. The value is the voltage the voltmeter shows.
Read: 8.5 kV
